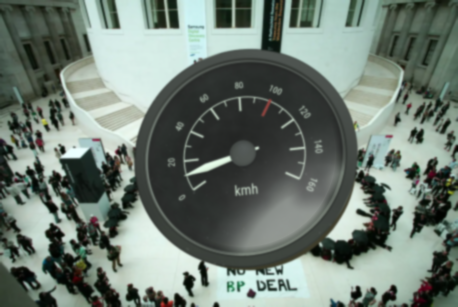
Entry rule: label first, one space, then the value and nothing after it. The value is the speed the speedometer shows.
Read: 10 km/h
